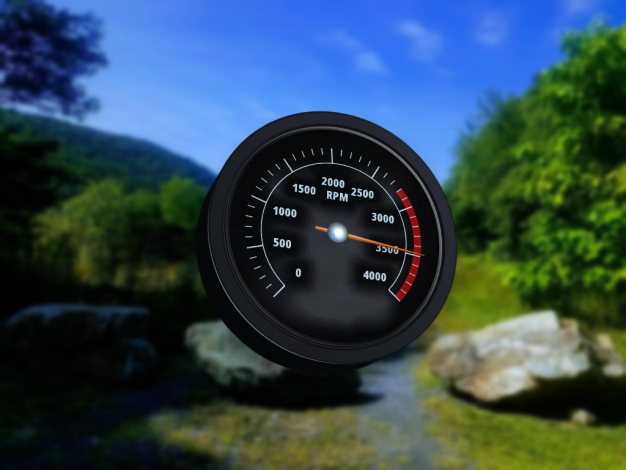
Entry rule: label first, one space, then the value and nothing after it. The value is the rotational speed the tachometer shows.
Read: 3500 rpm
